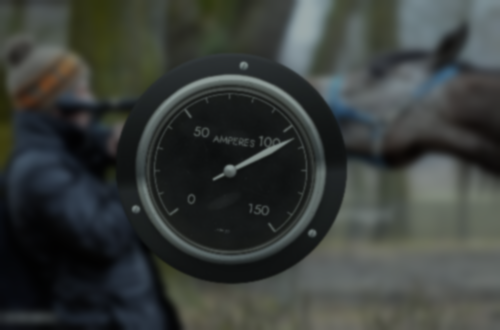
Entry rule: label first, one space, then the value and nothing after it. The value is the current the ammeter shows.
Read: 105 A
